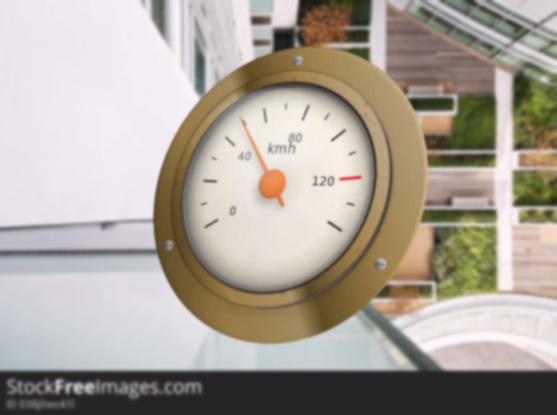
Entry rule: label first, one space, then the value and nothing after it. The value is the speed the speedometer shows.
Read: 50 km/h
